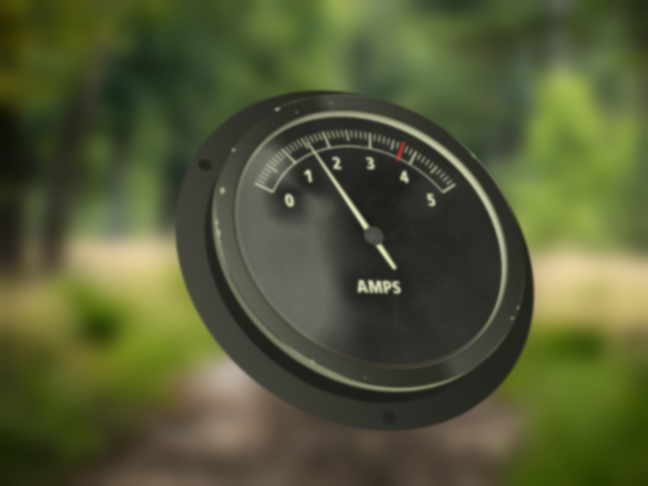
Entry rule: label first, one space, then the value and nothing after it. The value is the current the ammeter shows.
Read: 1.5 A
